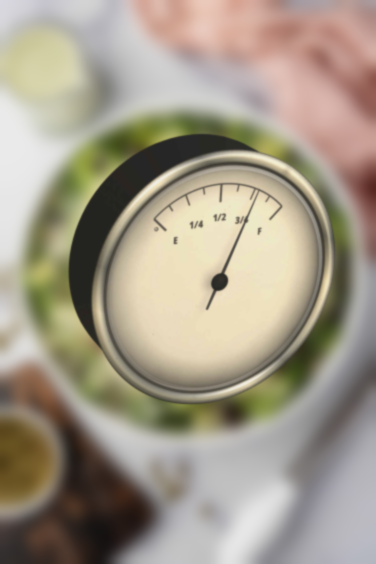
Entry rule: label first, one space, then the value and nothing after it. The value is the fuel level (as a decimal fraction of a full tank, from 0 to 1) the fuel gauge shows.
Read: 0.75
